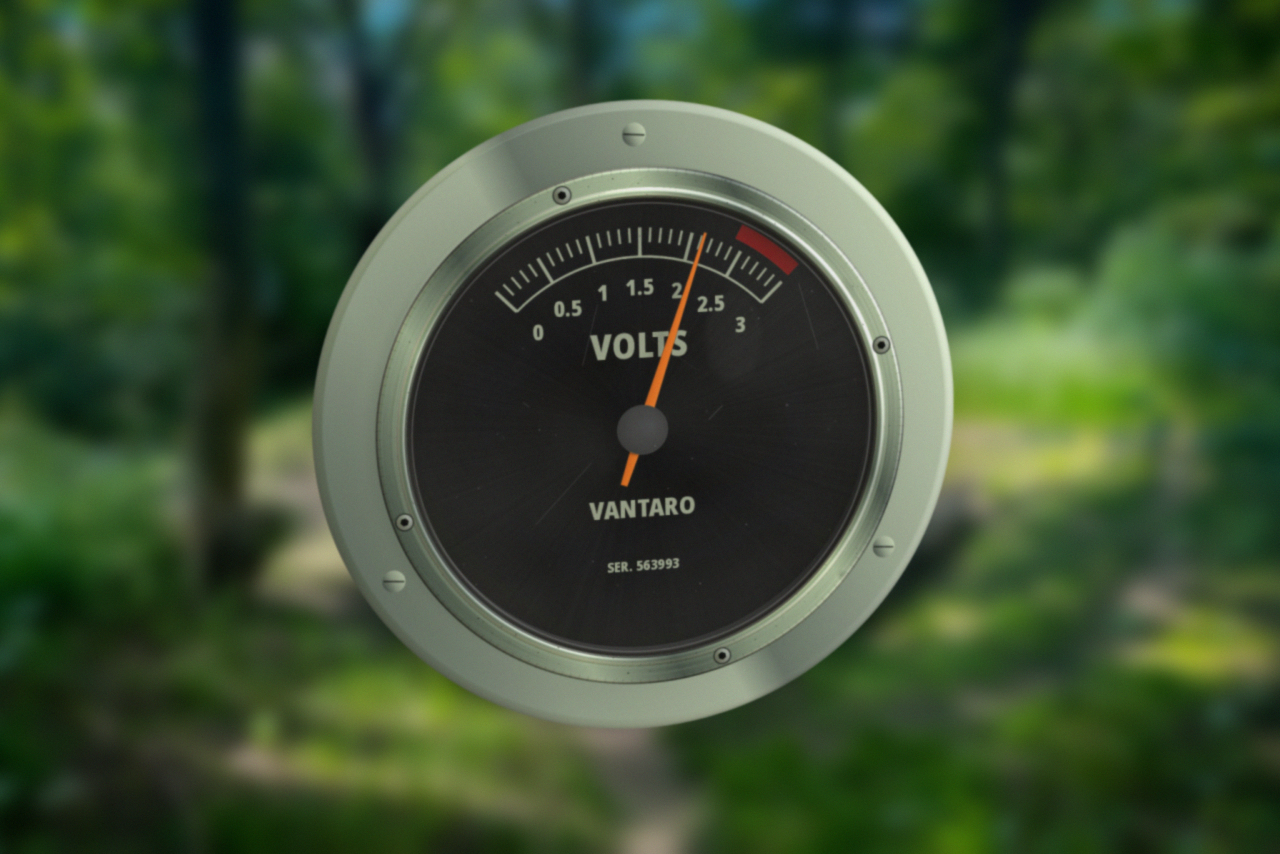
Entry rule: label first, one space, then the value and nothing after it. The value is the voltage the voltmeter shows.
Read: 2.1 V
